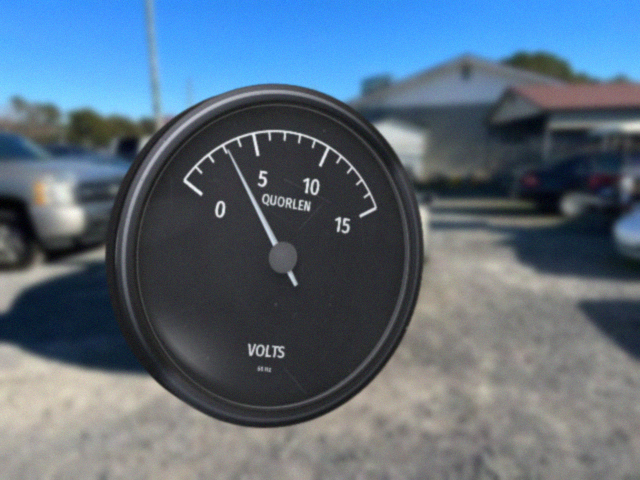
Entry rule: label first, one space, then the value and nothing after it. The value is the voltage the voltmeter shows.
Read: 3 V
